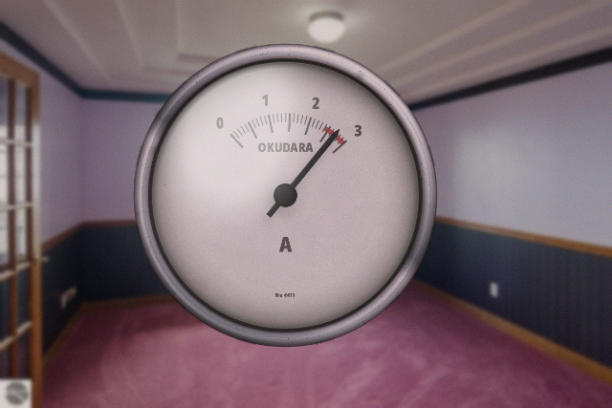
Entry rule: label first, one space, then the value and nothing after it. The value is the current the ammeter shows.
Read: 2.7 A
